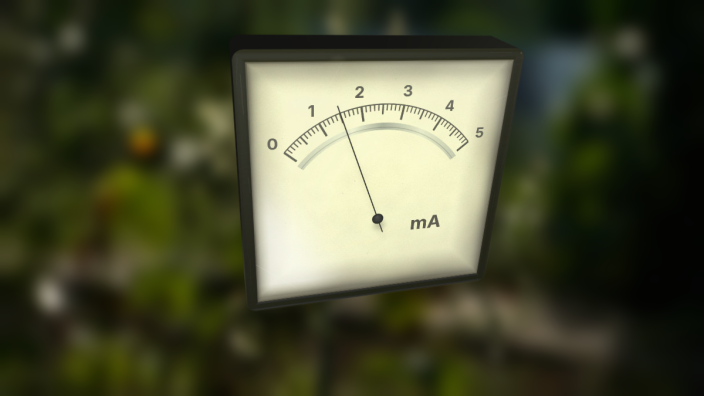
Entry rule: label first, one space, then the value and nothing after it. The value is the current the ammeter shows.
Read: 1.5 mA
